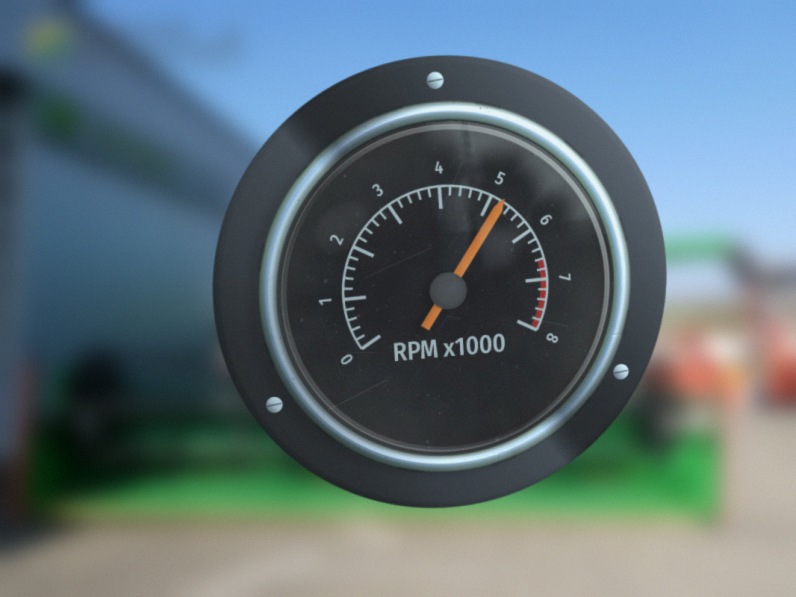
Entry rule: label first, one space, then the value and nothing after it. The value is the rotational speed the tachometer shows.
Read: 5200 rpm
